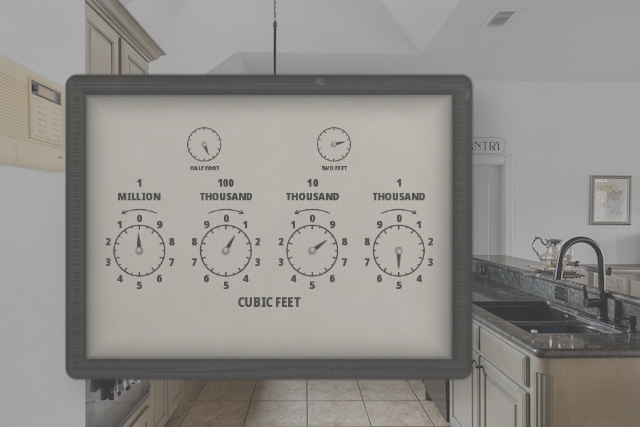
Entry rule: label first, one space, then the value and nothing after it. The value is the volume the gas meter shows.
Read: 8500 ft³
